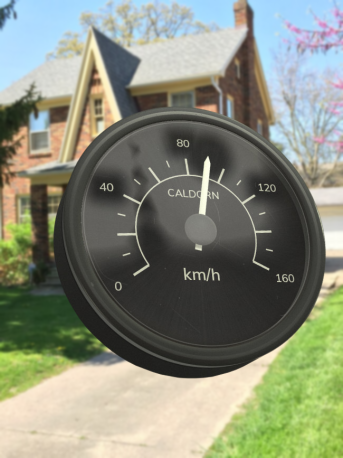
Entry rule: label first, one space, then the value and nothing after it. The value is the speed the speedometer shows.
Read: 90 km/h
